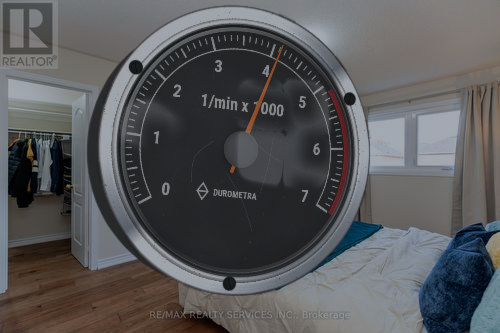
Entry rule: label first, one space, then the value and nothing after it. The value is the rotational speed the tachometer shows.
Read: 4100 rpm
